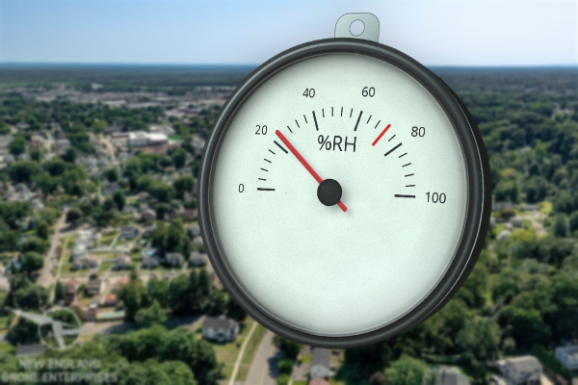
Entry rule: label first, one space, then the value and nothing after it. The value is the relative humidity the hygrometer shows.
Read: 24 %
